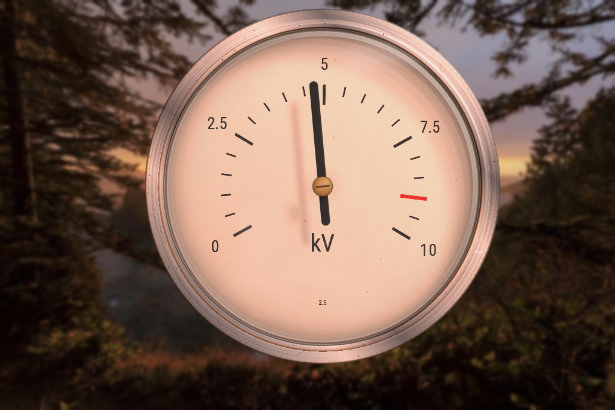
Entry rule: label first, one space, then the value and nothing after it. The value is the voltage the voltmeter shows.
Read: 4.75 kV
